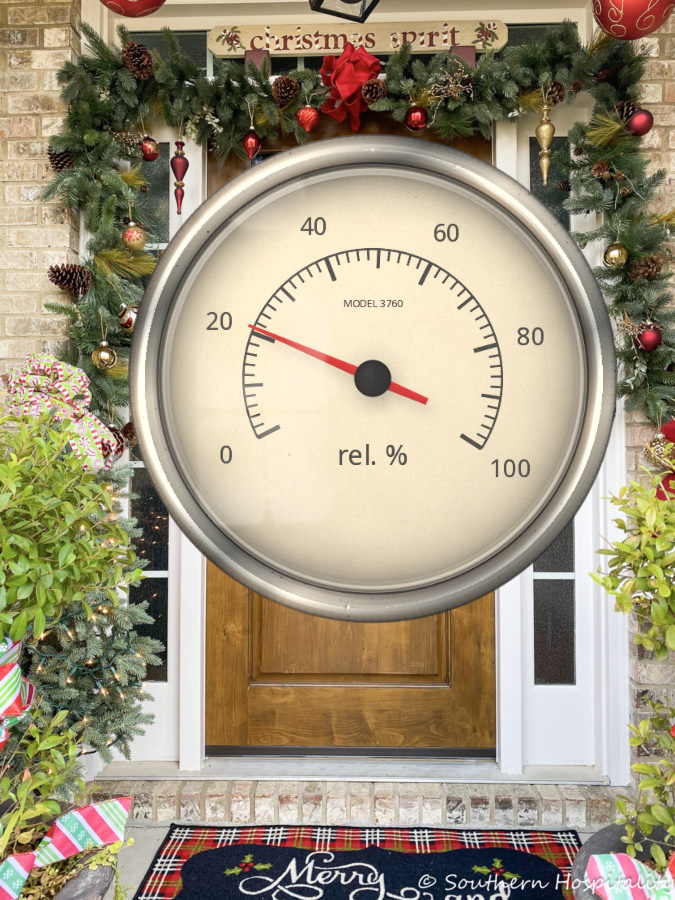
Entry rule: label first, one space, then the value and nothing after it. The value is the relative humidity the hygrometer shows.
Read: 21 %
